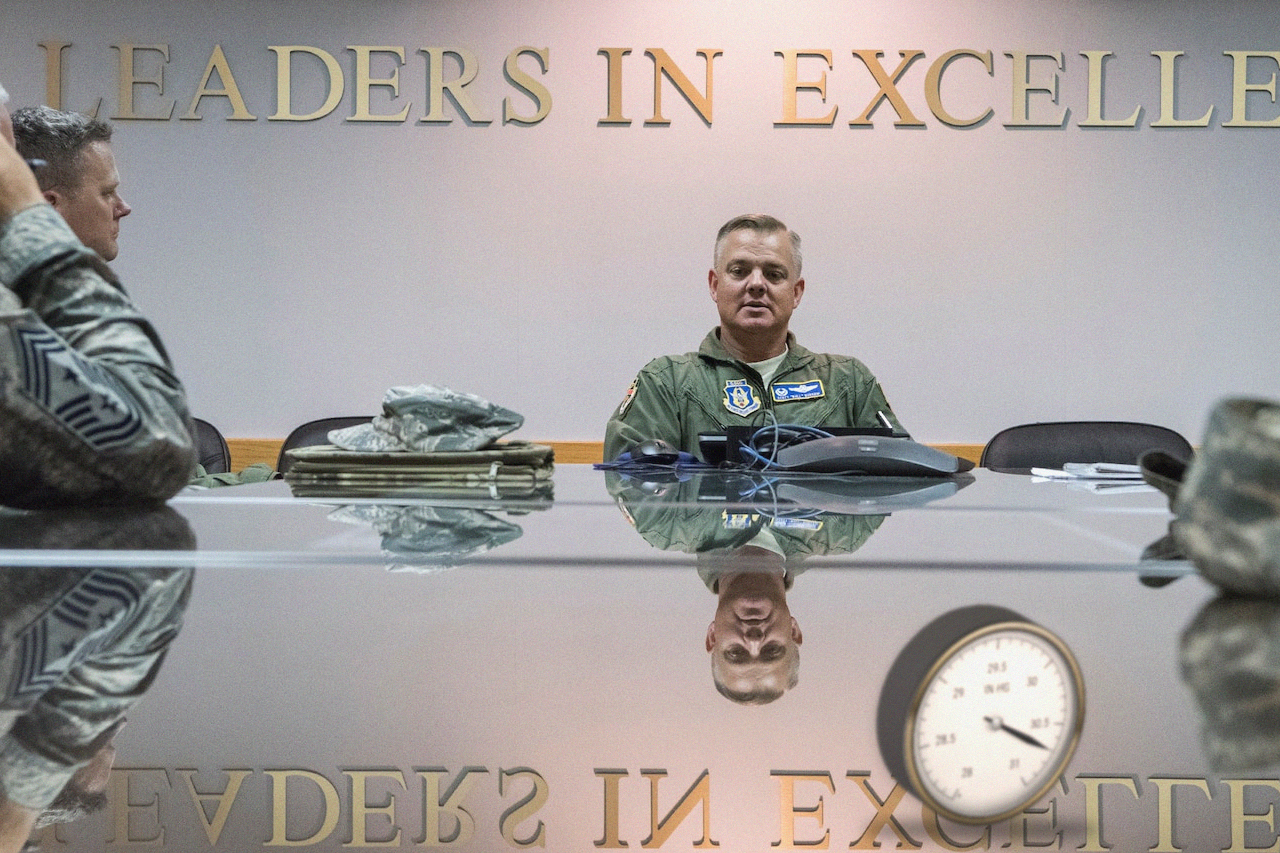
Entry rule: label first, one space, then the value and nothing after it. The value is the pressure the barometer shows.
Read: 30.7 inHg
